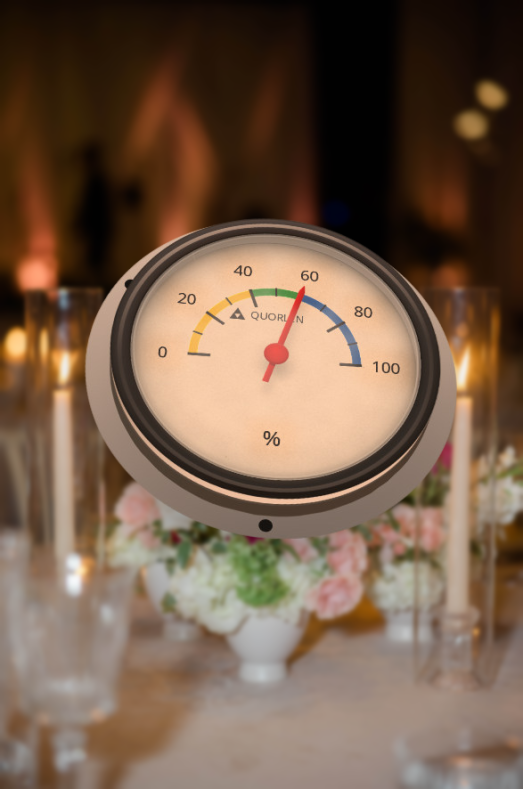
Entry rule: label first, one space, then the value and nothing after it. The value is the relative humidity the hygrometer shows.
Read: 60 %
